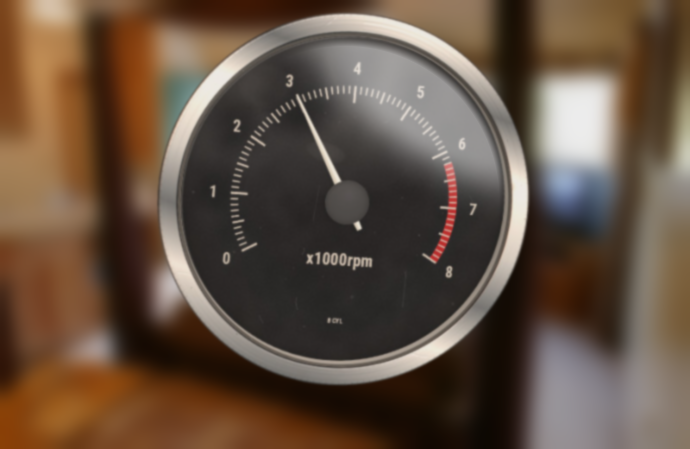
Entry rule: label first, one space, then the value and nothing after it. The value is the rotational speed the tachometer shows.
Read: 3000 rpm
